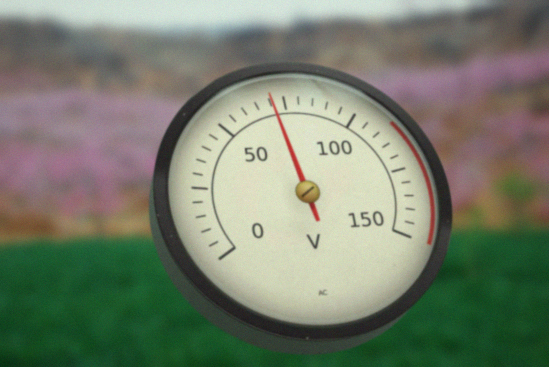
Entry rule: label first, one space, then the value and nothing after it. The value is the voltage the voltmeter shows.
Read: 70 V
